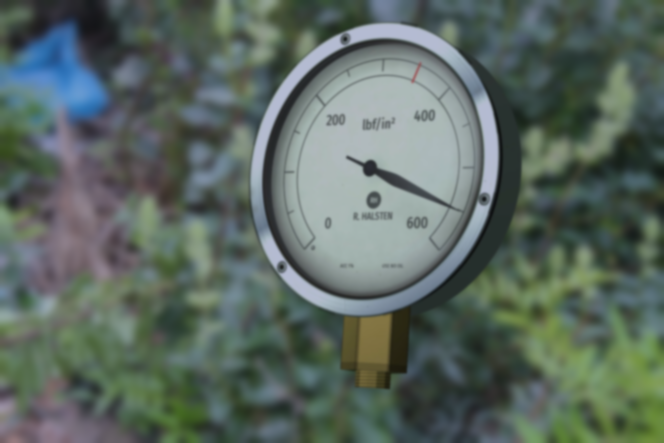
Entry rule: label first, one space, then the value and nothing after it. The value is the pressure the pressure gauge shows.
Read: 550 psi
